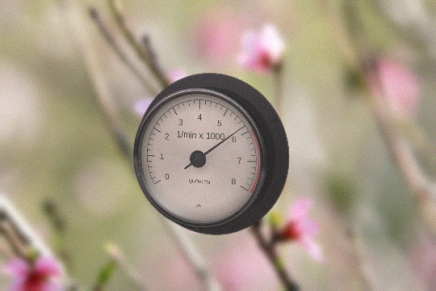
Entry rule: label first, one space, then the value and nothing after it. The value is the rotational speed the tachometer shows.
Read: 5800 rpm
